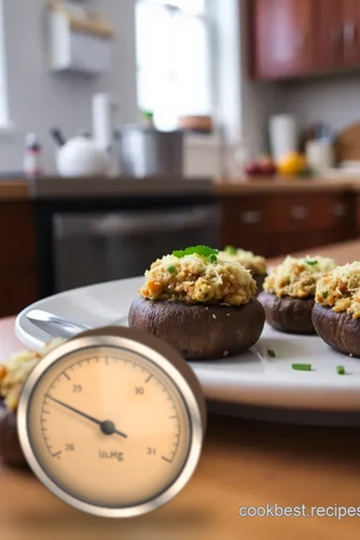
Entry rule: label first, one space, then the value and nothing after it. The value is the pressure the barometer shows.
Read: 28.7 inHg
